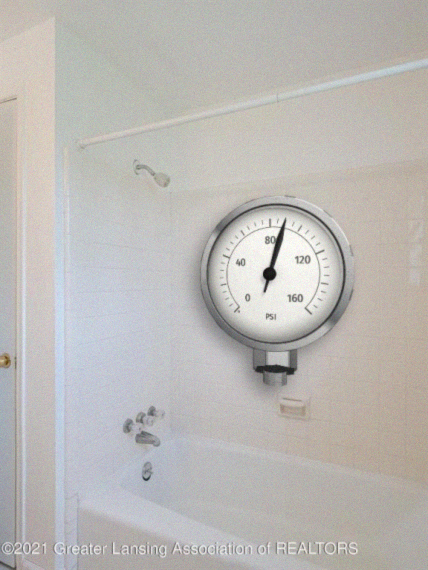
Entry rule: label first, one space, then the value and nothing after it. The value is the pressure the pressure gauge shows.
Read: 90 psi
